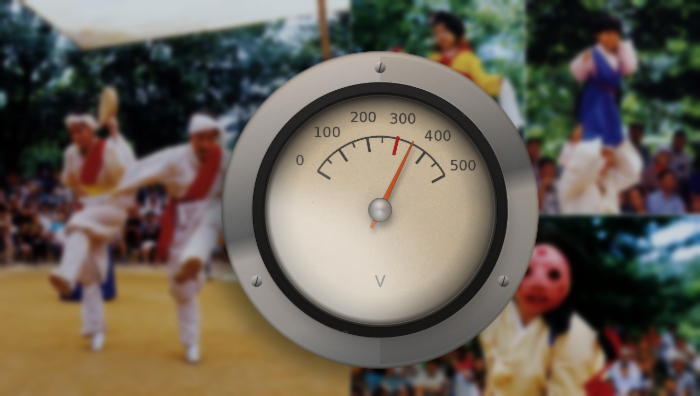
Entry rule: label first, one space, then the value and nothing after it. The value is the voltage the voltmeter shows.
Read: 350 V
